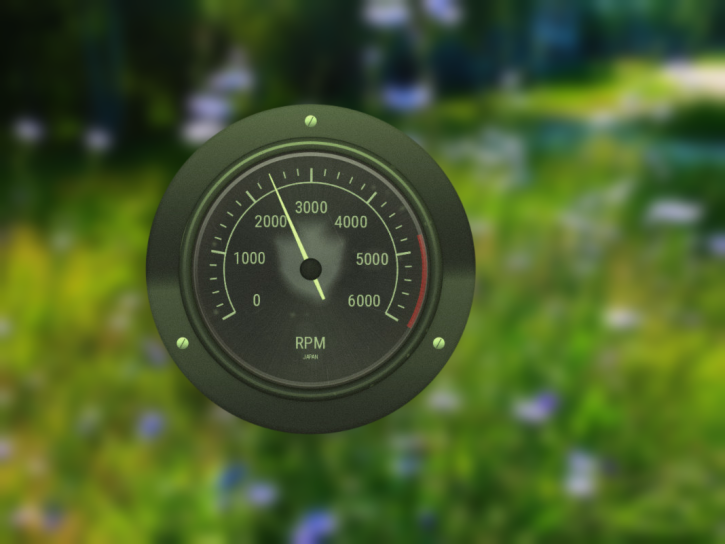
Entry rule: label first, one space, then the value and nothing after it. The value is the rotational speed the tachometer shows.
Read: 2400 rpm
